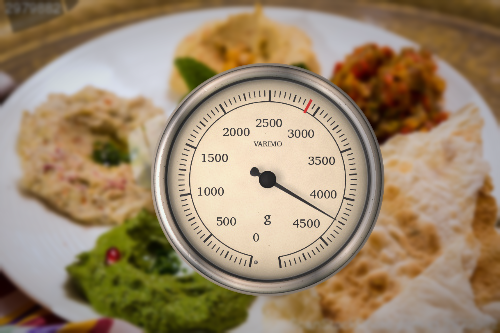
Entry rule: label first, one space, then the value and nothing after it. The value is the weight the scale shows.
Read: 4250 g
